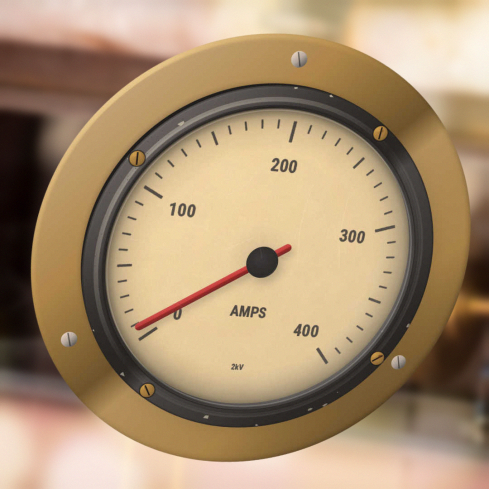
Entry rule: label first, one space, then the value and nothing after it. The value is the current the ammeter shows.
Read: 10 A
